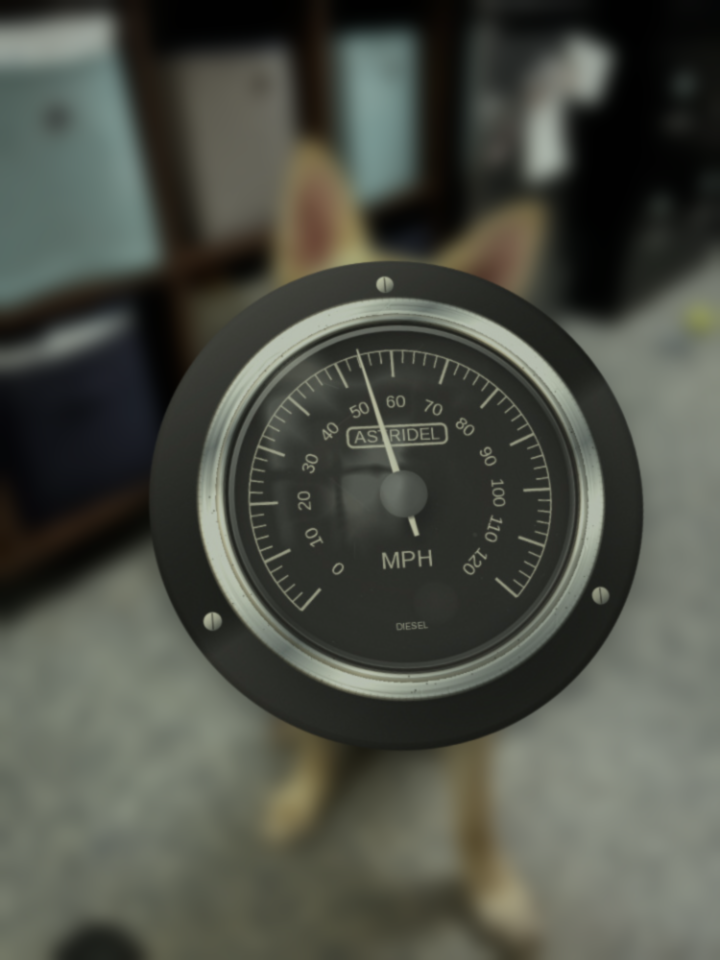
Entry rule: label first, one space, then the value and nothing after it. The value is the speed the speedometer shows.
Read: 54 mph
